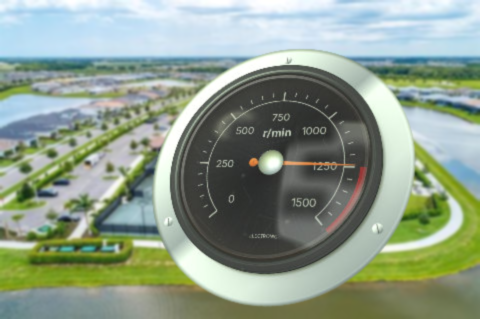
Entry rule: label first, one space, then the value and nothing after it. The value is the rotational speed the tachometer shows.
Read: 1250 rpm
